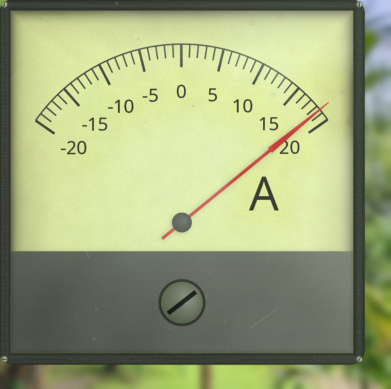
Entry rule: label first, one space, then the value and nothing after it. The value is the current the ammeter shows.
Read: 18.5 A
